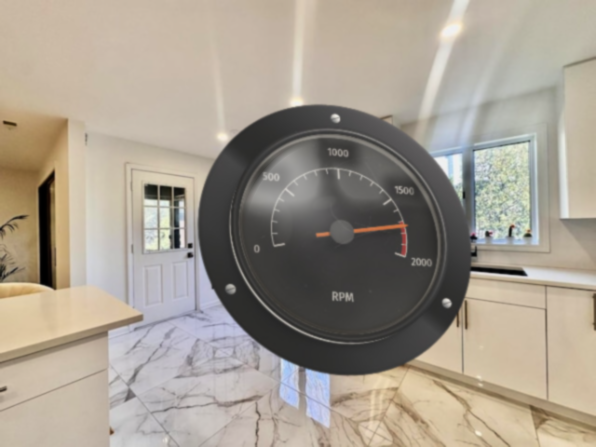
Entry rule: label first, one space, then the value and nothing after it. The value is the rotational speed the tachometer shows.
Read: 1750 rpm
